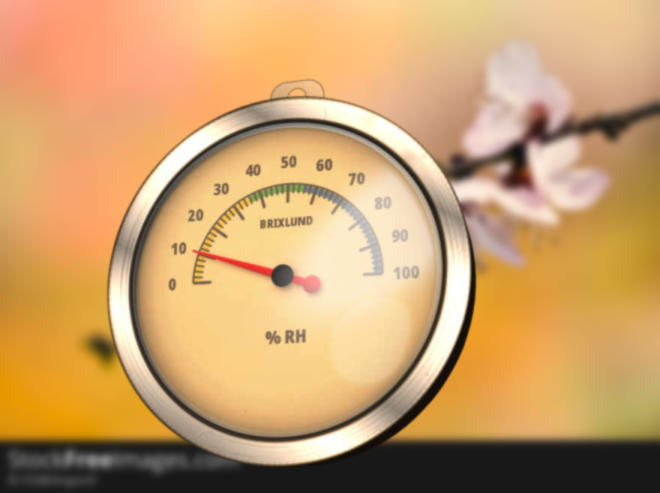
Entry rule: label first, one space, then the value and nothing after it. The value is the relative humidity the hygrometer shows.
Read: 10 %
